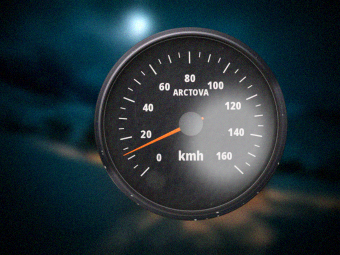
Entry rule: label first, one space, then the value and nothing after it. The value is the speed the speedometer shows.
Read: 12.5 km/h
